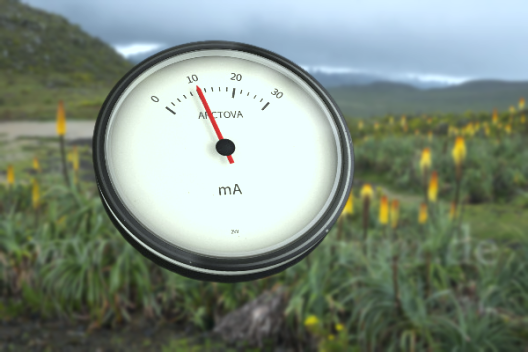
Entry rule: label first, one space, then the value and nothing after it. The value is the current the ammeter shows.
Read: 10 mA
